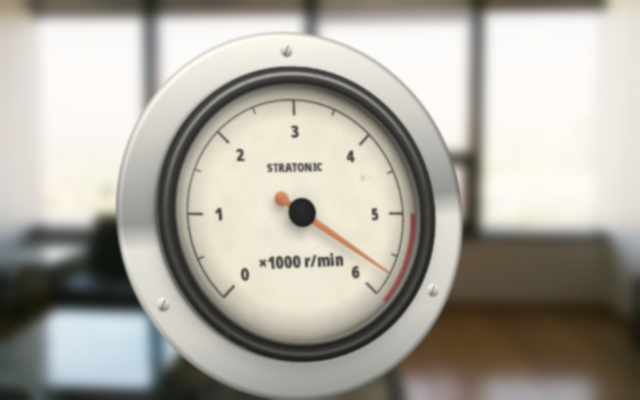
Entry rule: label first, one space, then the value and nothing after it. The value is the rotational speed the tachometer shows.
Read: 5750 rpm
